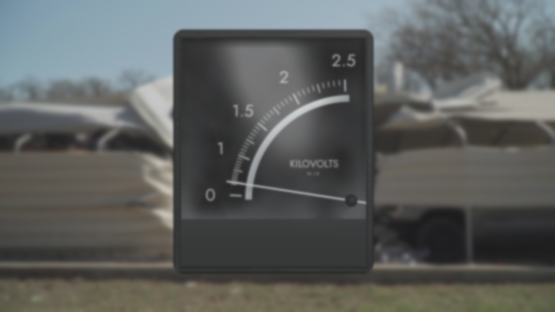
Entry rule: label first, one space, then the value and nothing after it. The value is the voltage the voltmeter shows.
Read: 0.5 kV
